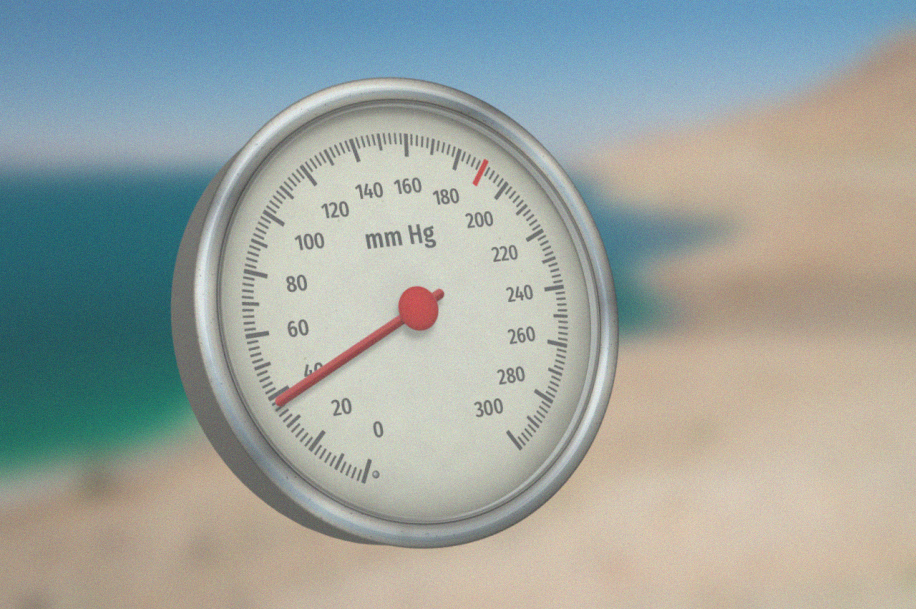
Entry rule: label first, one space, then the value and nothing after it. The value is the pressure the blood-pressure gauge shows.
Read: 38 mmHg
